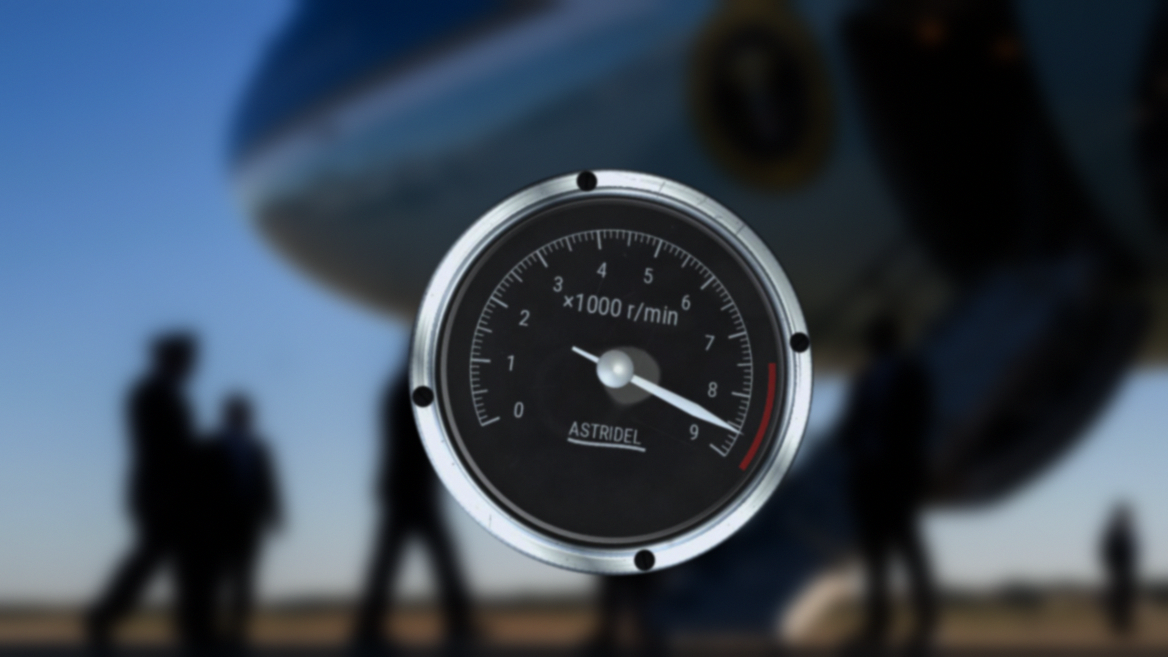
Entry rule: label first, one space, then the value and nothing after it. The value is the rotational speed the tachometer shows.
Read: 8600 rpm
